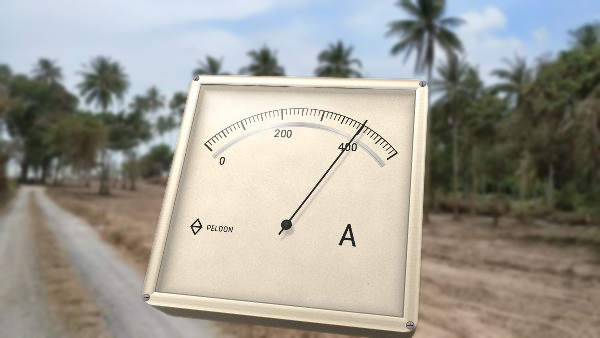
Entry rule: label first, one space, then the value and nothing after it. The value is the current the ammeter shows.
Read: 400 A
